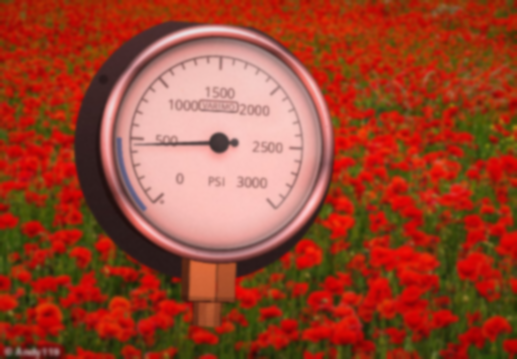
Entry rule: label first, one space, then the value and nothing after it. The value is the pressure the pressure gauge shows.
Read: 450 psi
